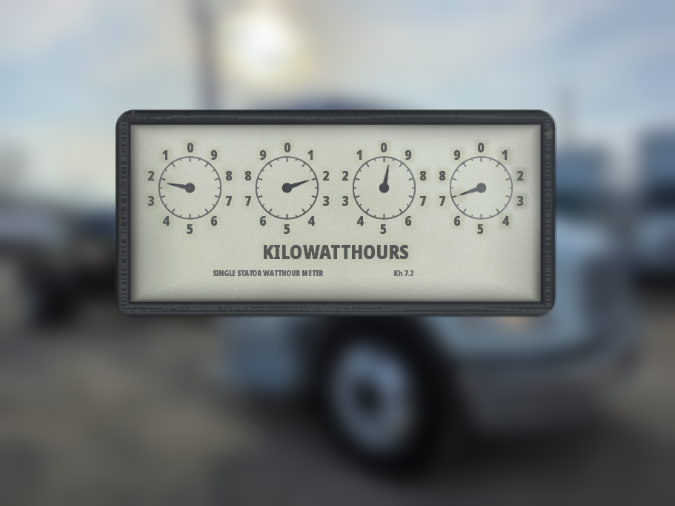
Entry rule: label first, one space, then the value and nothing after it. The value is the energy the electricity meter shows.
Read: 2197 kWh
